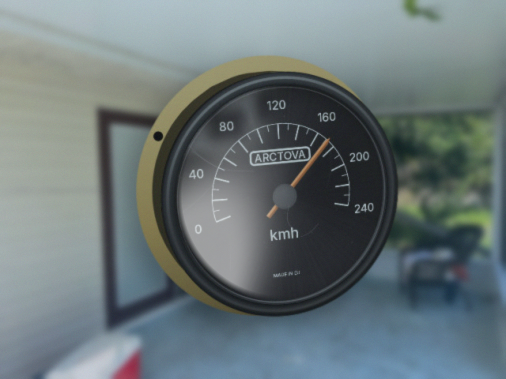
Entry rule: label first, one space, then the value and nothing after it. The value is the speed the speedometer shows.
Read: 170 km/h
